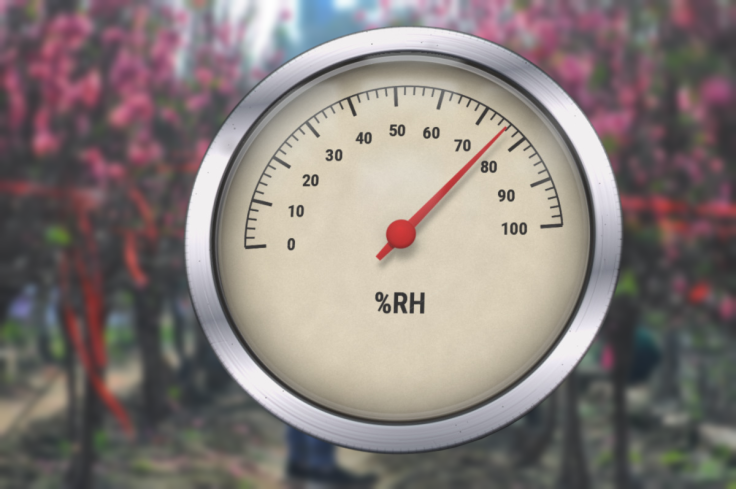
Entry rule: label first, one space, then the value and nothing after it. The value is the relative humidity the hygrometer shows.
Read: 76 %
